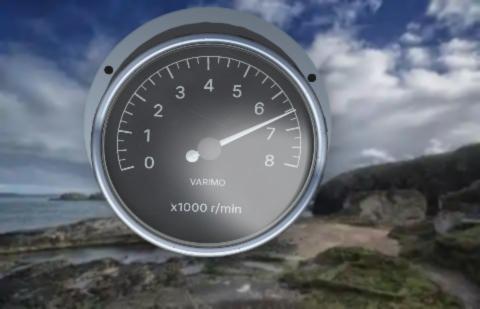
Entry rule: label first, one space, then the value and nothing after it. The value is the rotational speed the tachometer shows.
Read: 6500 rpm
